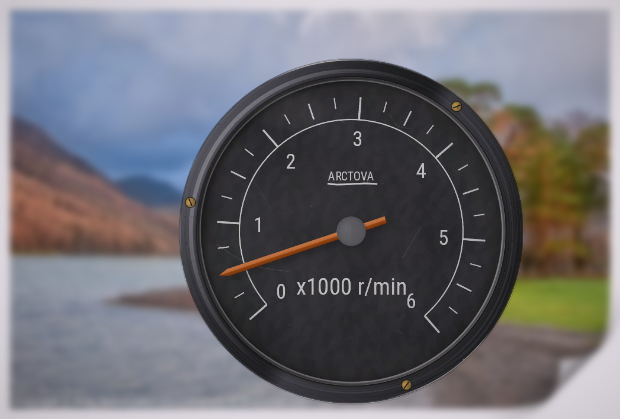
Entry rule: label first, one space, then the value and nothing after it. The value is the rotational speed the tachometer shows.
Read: 500 rpm
